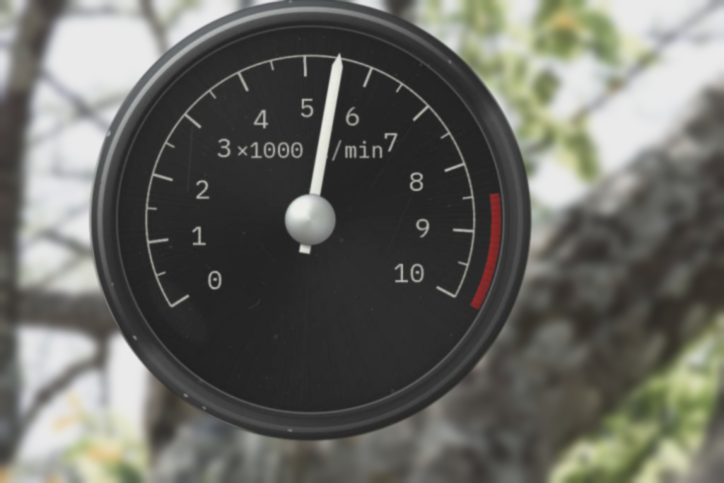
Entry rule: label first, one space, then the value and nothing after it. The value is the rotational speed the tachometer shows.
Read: 5500 rpm
